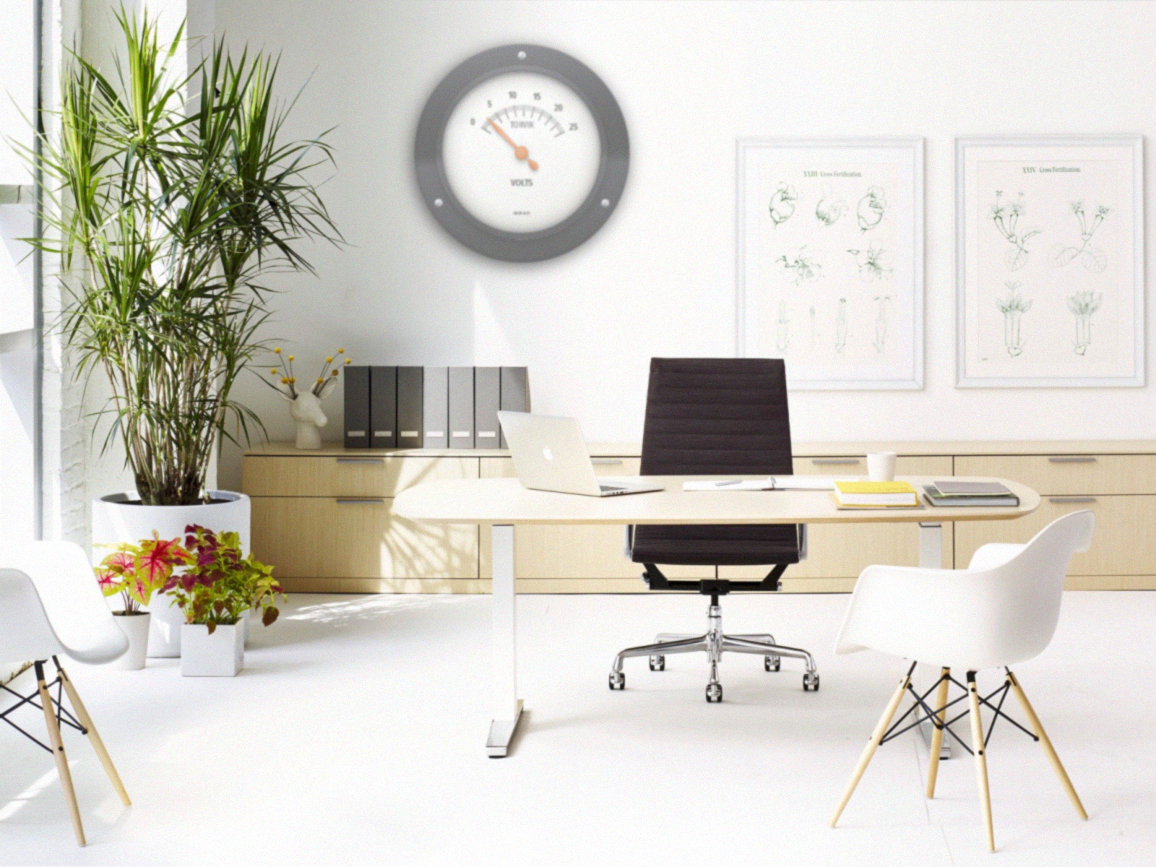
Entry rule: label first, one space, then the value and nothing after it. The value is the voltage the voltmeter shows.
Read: 2.5 V
